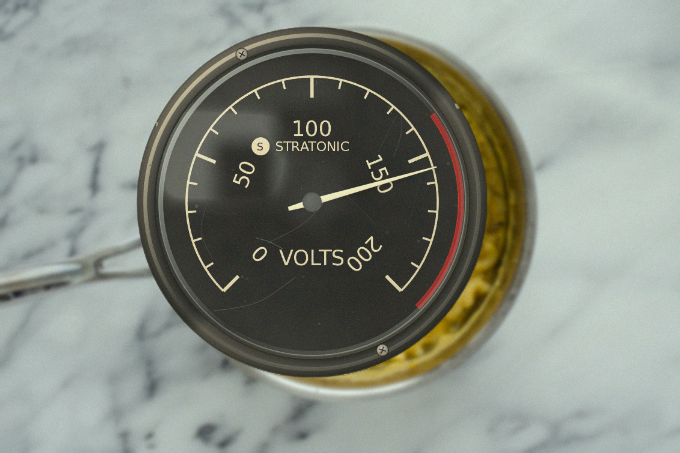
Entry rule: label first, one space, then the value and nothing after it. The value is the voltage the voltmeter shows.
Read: 155 V
